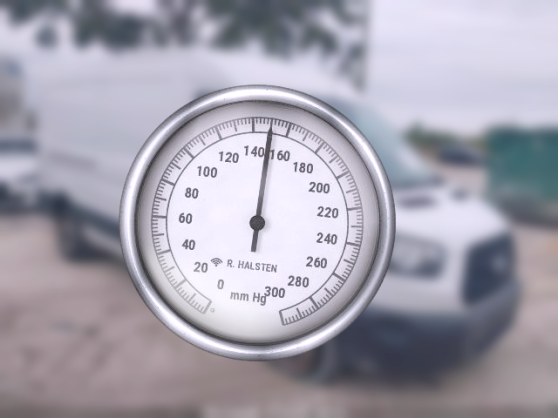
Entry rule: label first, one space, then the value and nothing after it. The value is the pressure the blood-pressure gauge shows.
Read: 150 mmHg
